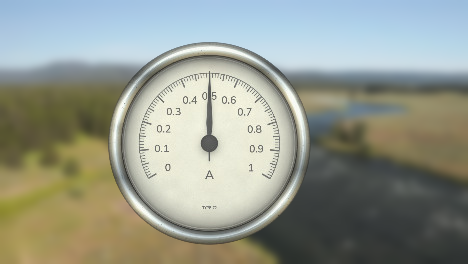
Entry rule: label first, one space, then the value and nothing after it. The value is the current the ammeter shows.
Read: 0.5 A
